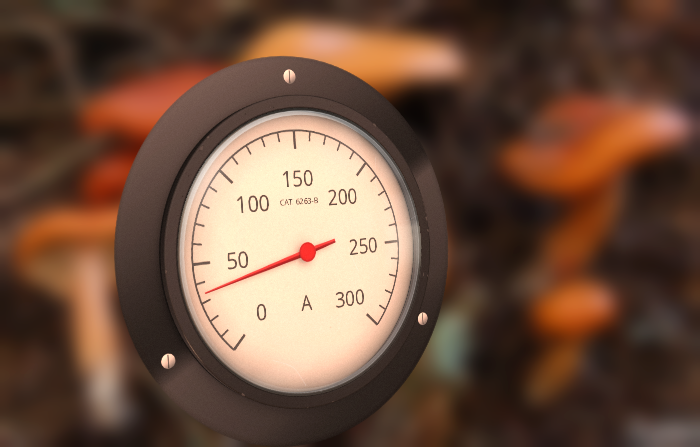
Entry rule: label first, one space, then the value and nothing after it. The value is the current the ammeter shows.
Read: 35 A
